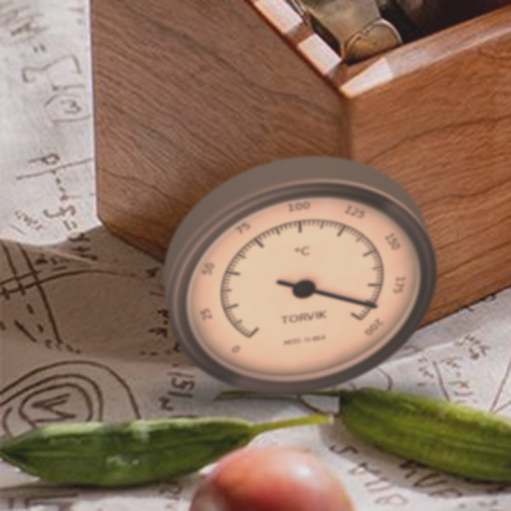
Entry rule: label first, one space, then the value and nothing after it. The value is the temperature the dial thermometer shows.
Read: 187.5 °C
